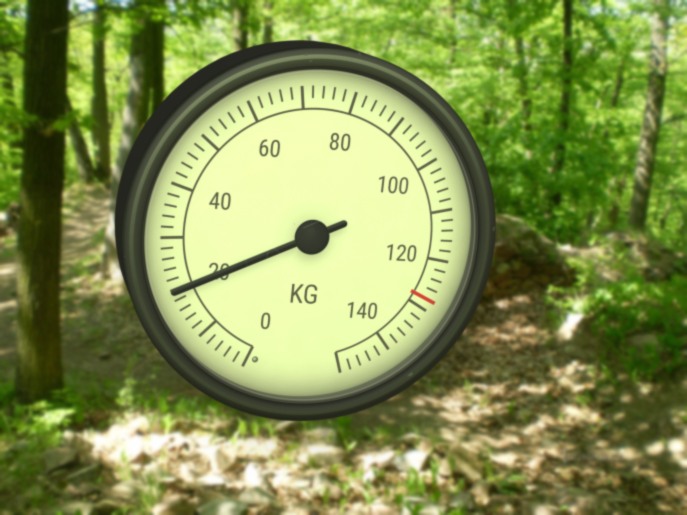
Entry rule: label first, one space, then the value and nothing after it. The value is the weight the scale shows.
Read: 20 kg
